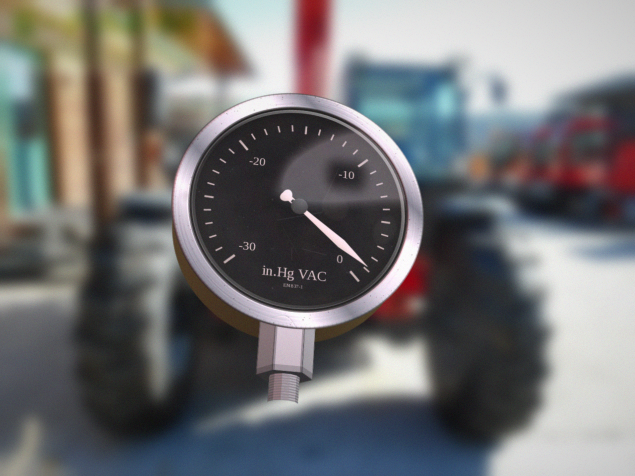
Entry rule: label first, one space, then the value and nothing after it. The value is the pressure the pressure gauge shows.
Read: -1 inHg
